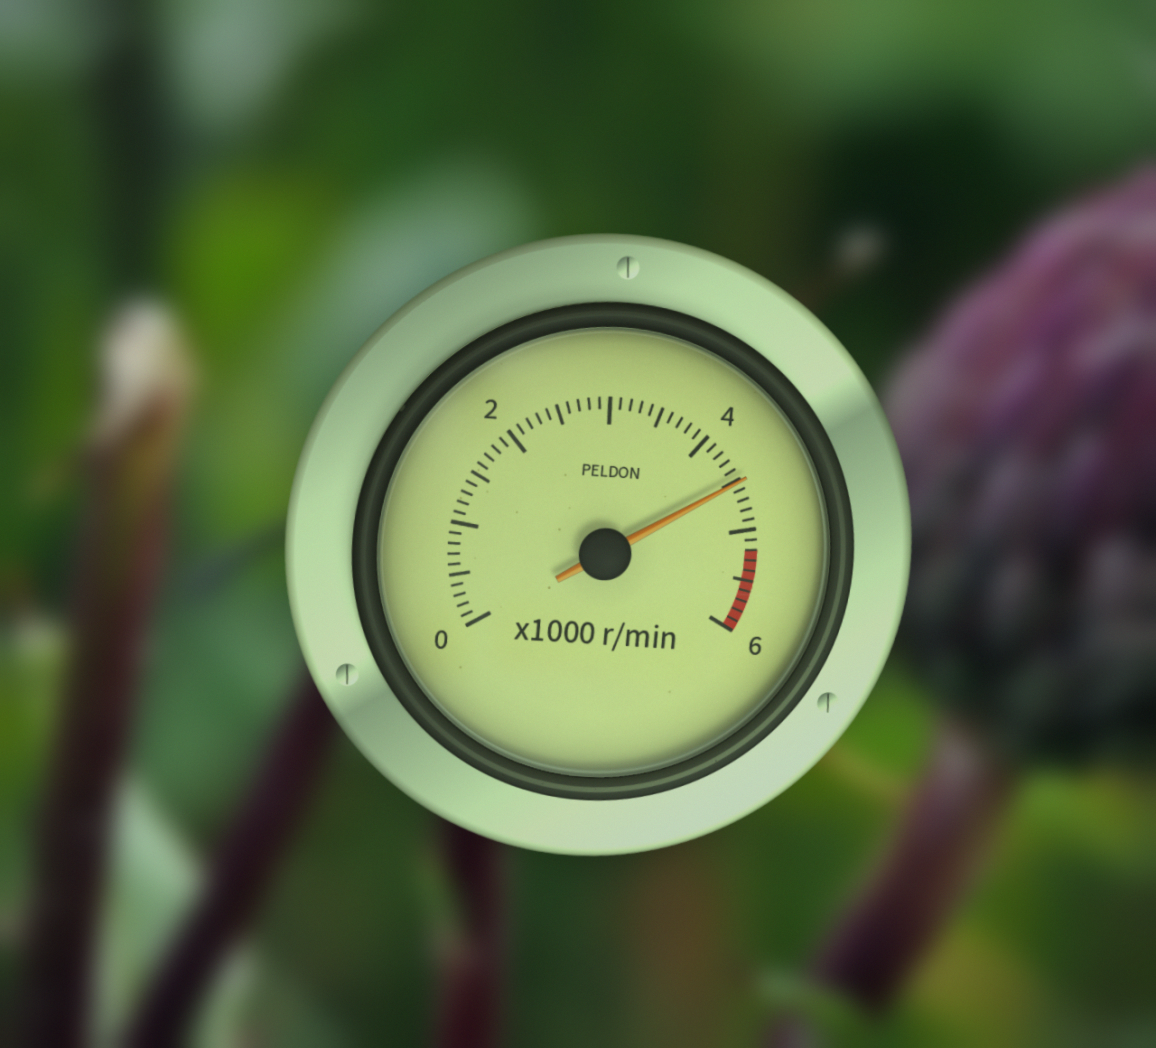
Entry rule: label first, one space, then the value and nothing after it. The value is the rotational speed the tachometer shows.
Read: 4500 rpm
